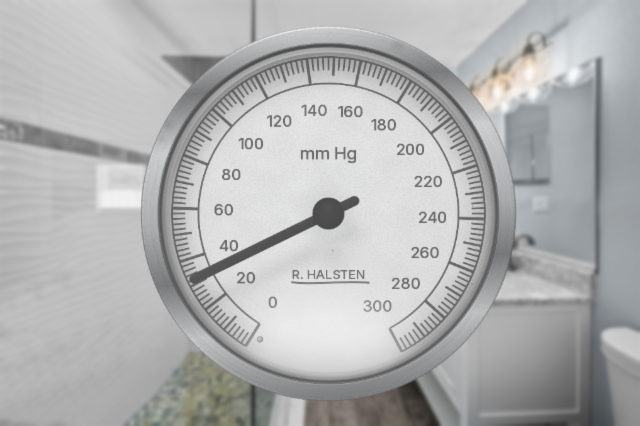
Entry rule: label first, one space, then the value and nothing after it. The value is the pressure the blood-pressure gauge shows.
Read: 32 mmHg
